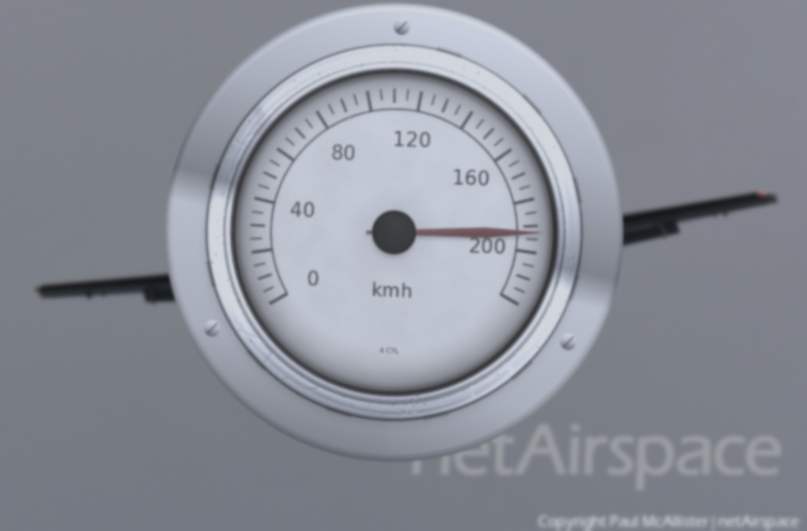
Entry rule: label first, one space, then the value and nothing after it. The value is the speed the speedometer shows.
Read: 192.5 km/h
